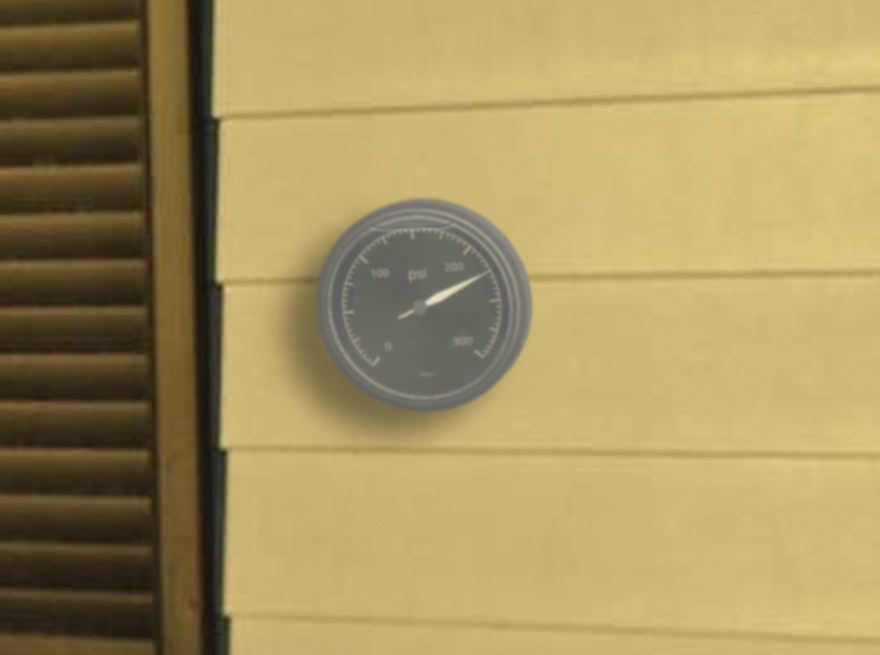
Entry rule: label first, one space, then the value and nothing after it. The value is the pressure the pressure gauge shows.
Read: 225 psi
